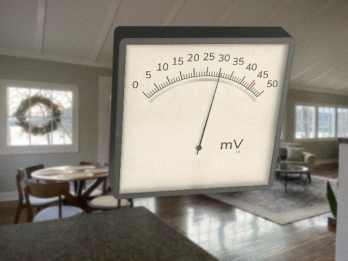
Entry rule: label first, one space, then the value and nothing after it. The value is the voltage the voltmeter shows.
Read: 30 mV
